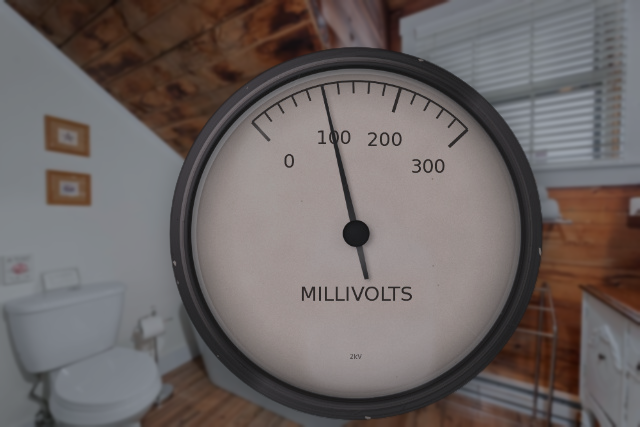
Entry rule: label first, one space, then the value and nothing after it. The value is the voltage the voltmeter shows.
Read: 100 mV
